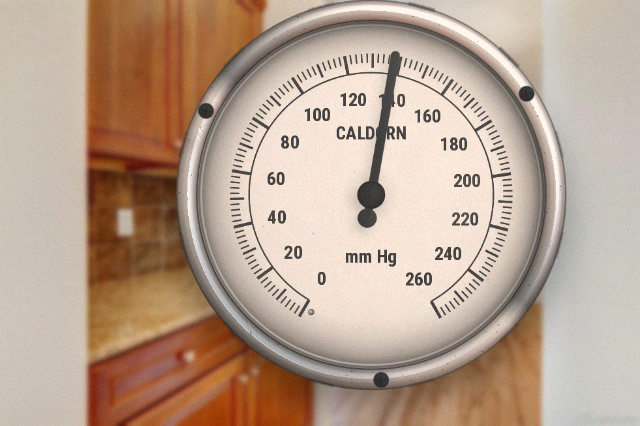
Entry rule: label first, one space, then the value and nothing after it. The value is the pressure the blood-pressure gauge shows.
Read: 138 mmHg
